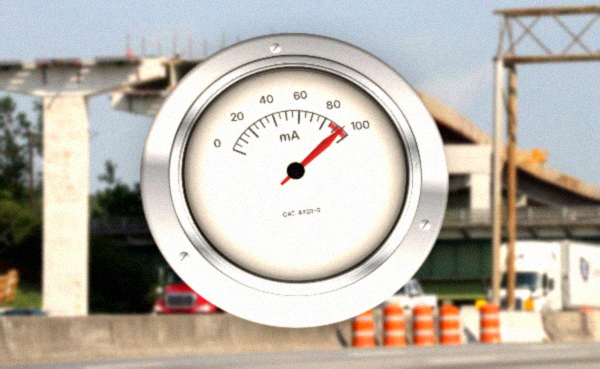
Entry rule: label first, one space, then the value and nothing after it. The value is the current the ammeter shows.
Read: 95 mA
